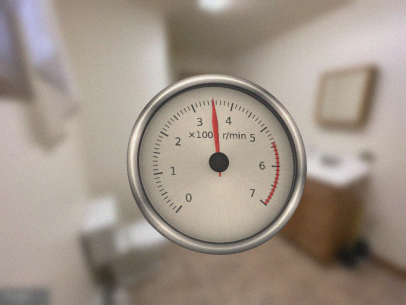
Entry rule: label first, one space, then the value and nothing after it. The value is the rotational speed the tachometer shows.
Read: 3500 rpm
